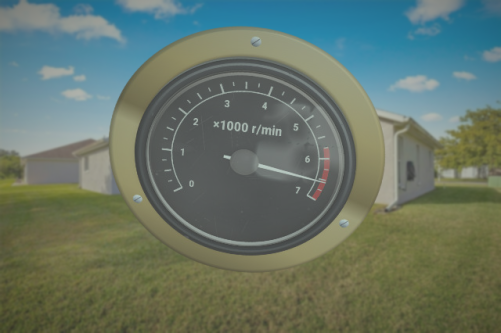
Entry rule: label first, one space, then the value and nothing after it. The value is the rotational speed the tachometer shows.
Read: 6500 rpm
